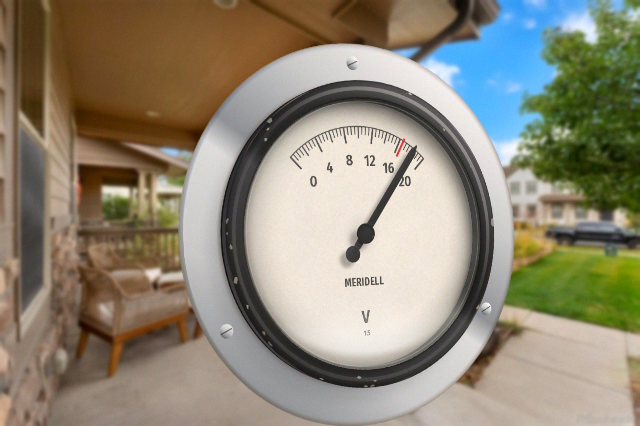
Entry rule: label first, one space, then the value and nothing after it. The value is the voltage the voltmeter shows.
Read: 18 V
